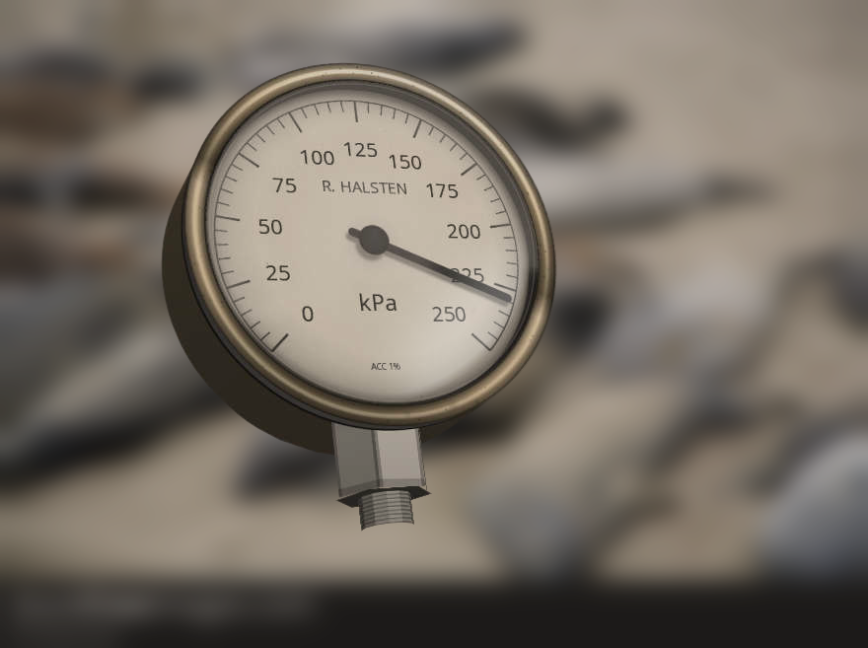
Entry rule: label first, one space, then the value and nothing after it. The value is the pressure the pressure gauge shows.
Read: 230 kPa
